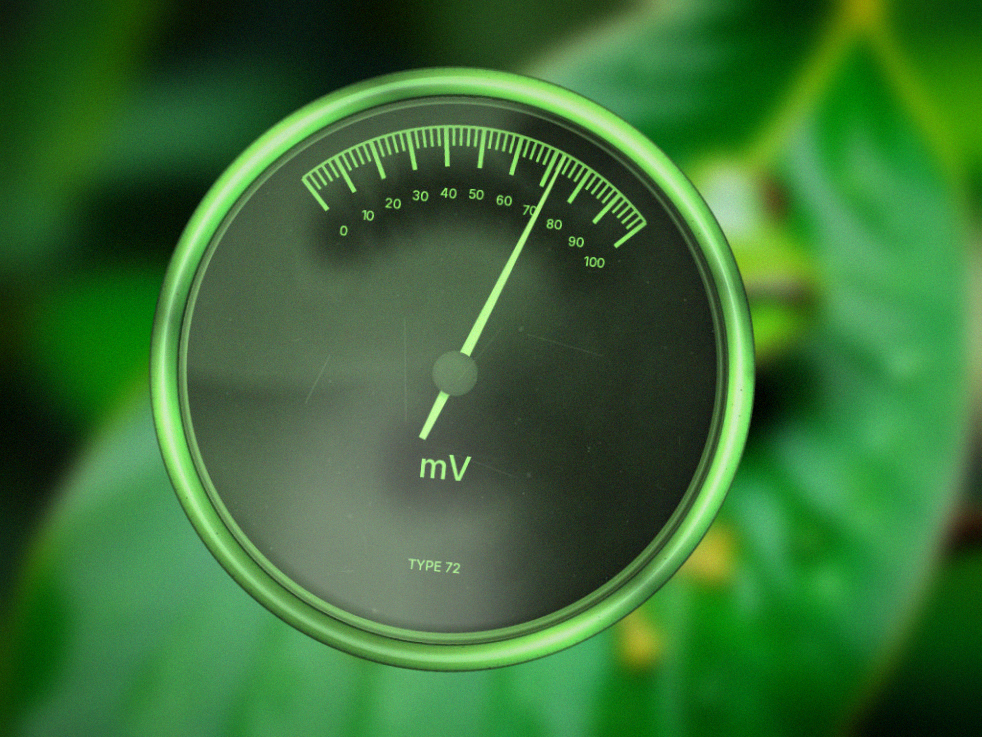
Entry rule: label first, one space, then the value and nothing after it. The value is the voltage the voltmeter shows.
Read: 72 mV
